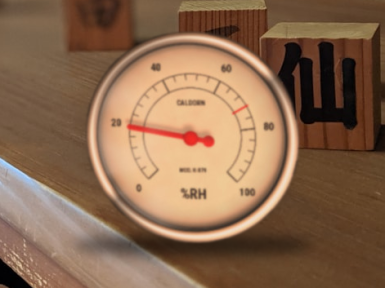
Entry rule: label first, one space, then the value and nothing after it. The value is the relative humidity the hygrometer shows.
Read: 20 %
